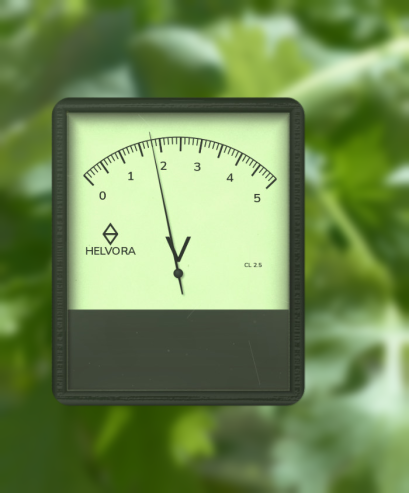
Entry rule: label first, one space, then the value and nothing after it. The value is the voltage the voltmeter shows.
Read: 1.8 V
